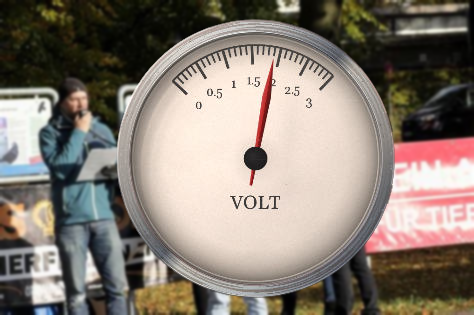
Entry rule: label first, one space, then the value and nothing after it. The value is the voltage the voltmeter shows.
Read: 1.9 V
